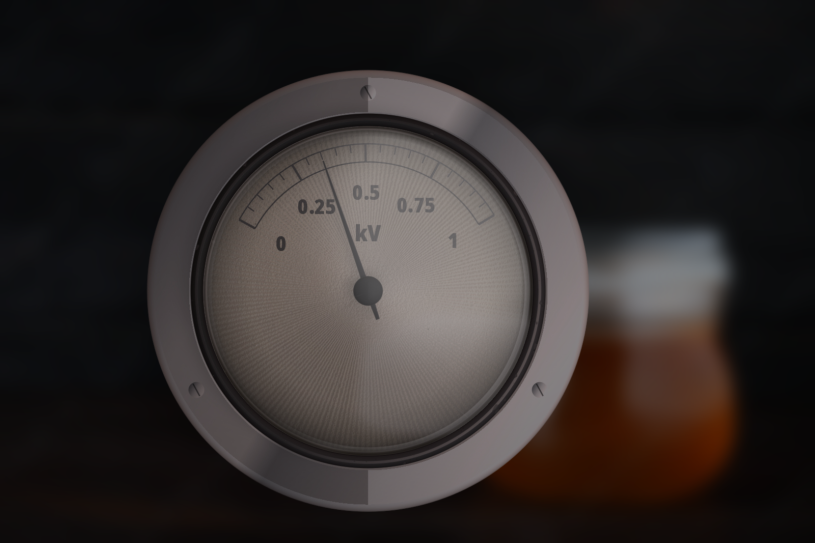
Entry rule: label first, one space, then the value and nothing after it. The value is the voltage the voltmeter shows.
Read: 0.35 kV
